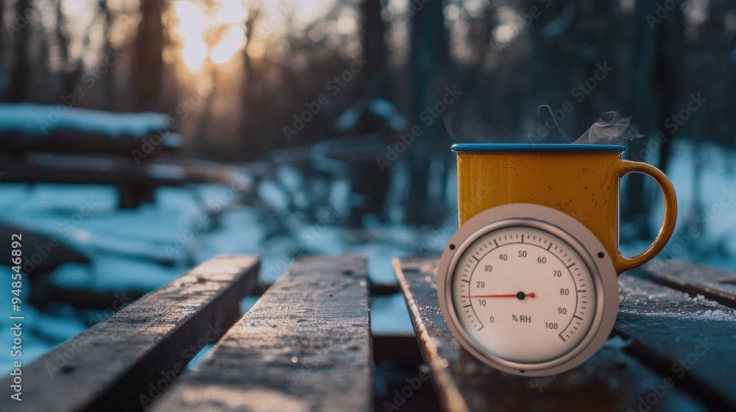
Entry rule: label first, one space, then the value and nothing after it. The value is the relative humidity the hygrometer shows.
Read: 14 %
